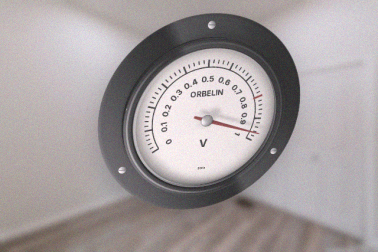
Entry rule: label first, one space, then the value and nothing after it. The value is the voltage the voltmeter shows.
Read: 0.96 V
